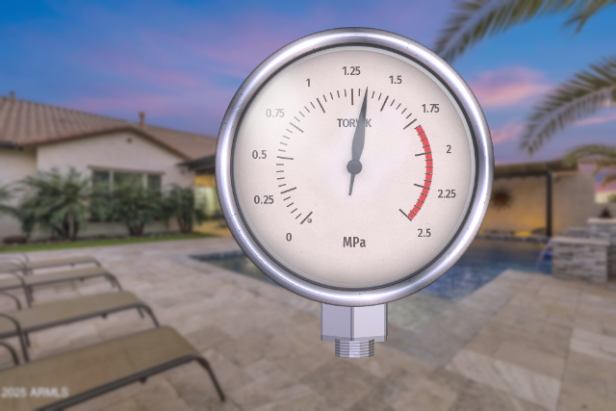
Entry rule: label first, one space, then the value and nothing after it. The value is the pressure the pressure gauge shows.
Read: 1.35 MPa
